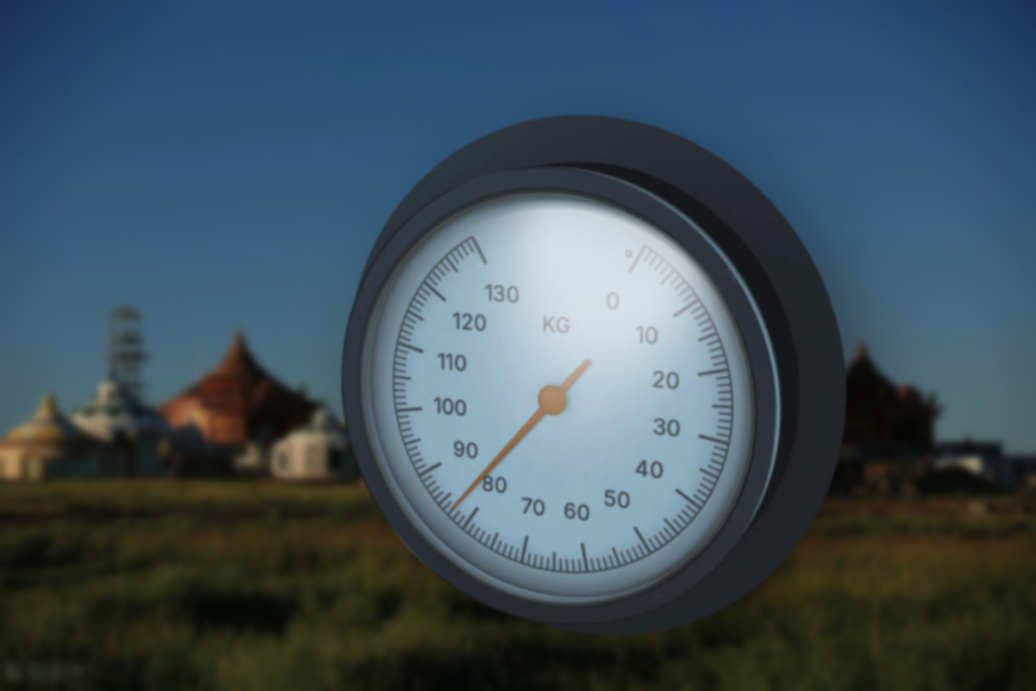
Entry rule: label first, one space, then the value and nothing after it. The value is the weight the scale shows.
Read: 83 kg
